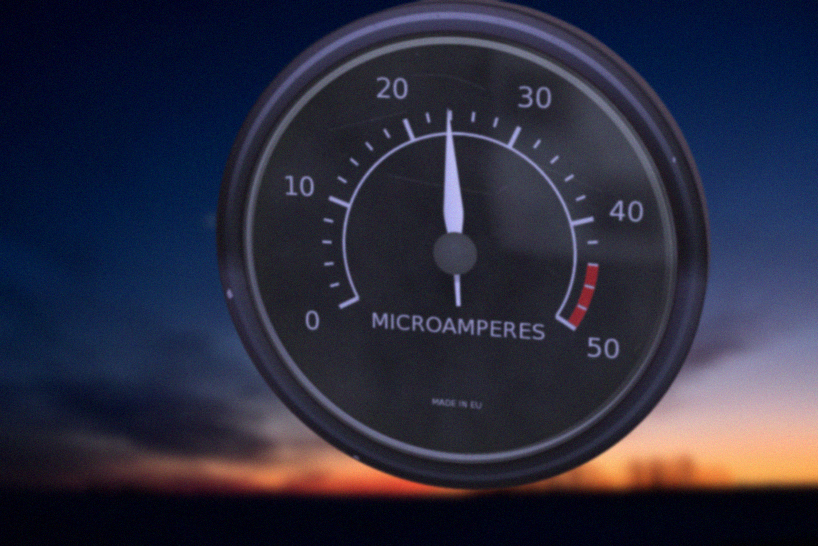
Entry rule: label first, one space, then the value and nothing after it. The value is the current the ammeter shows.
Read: 24 µA
